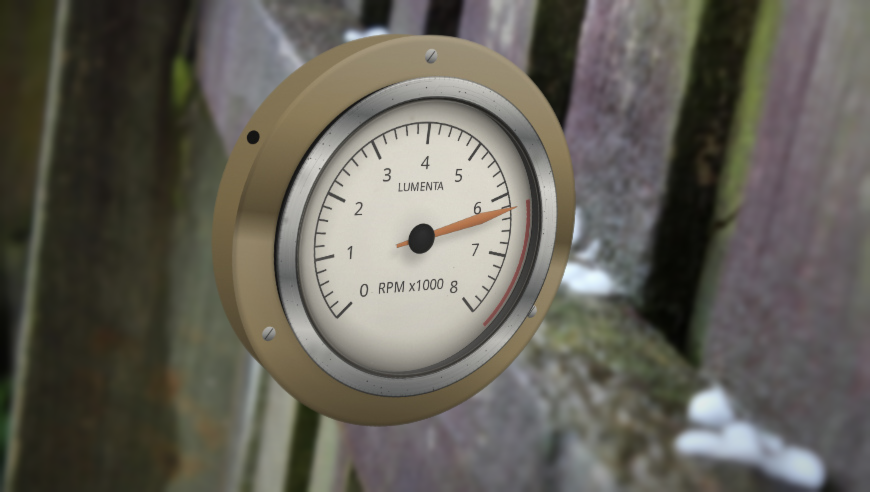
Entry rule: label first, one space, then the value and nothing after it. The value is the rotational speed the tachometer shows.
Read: 6200 rpm
